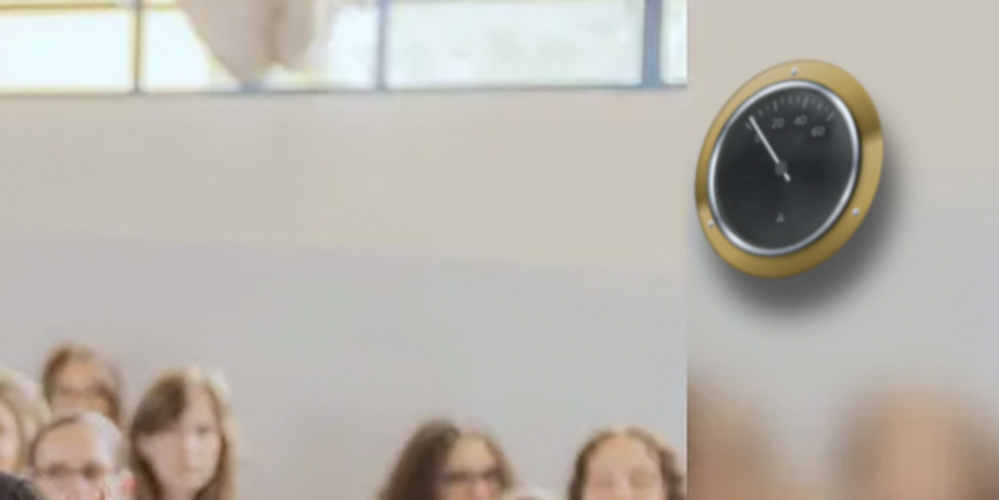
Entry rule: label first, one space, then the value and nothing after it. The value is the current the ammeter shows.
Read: 5 A
